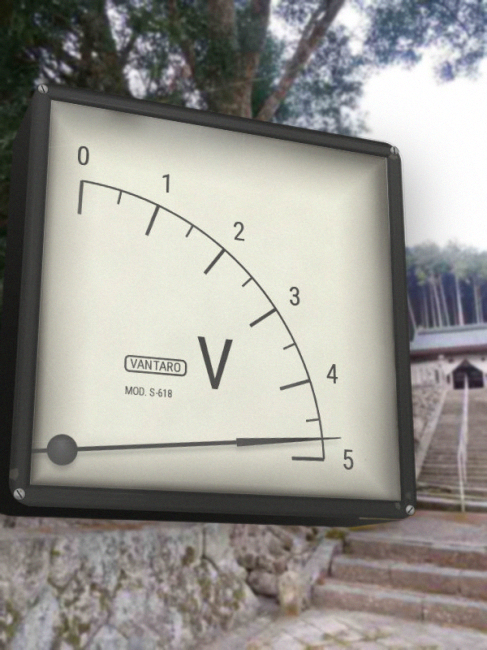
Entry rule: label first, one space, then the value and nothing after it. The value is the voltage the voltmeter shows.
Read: 4.75 V
